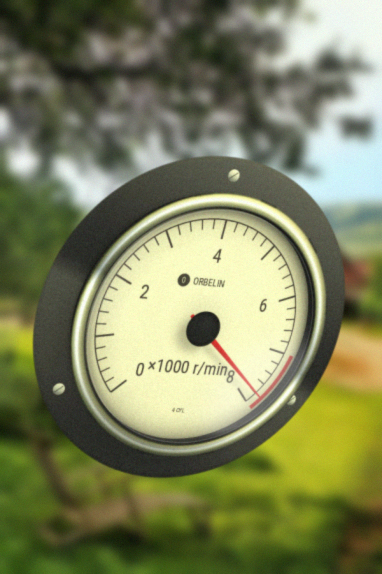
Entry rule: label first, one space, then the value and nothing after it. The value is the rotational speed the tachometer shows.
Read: 7800 rpm
